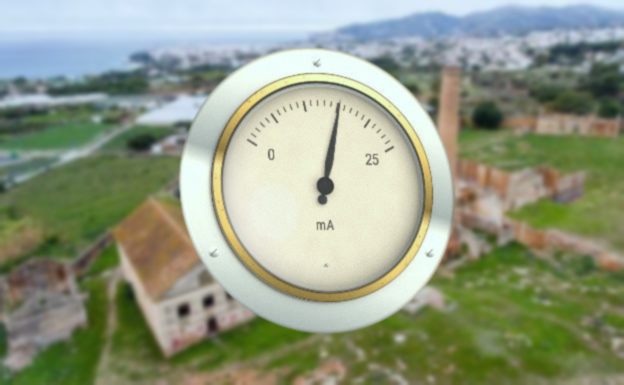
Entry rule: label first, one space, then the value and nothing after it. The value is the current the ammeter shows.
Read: 15 mA
